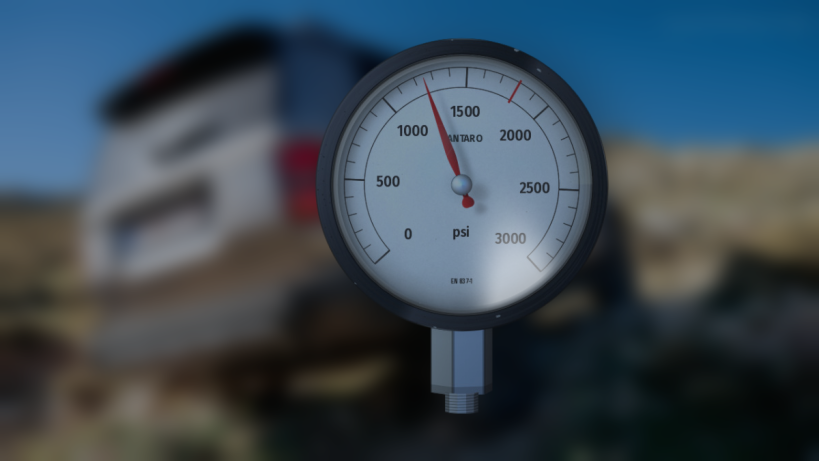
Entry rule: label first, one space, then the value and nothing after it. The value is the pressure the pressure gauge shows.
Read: 1250 psi
